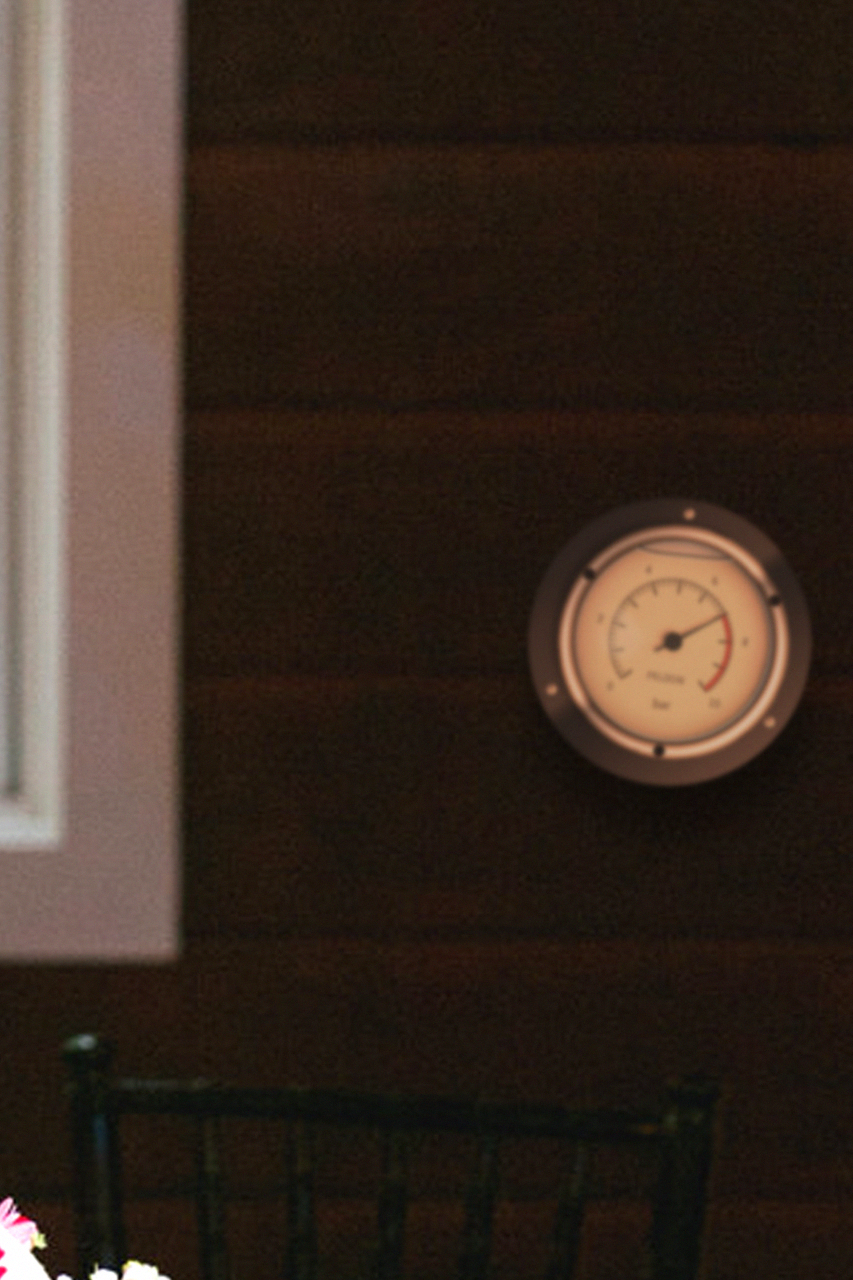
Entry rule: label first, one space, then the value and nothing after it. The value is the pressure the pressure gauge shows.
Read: 7 bar
